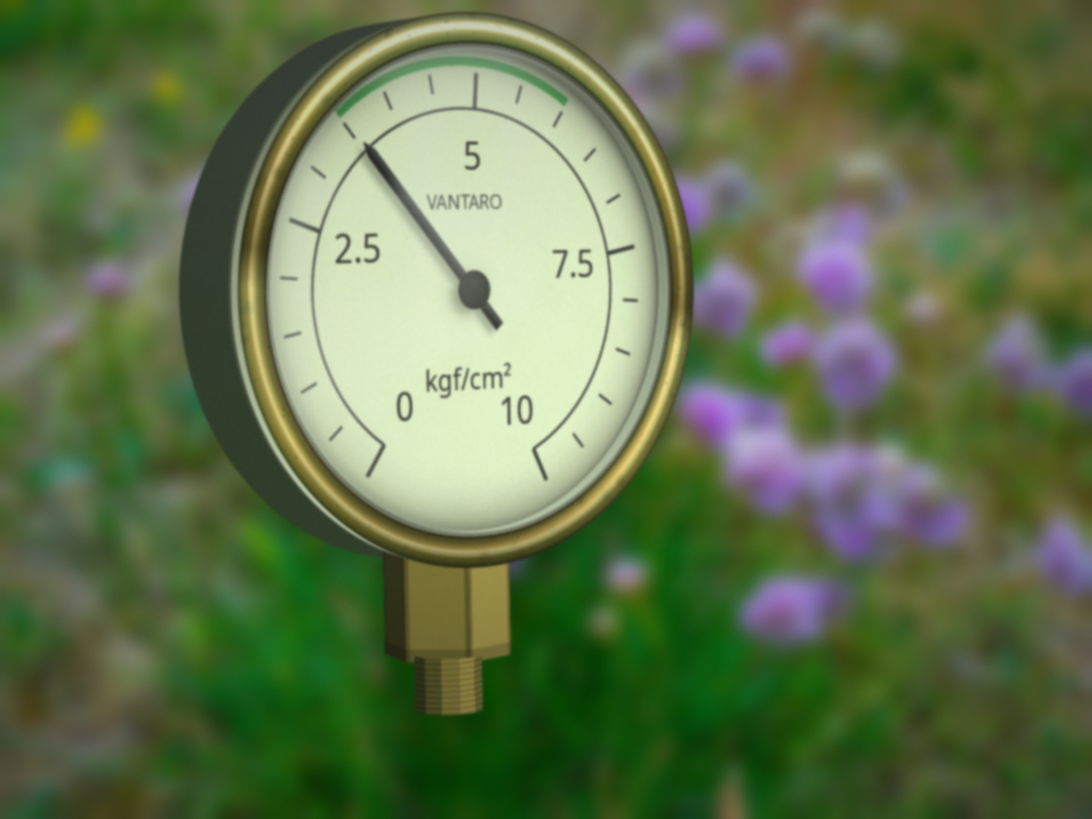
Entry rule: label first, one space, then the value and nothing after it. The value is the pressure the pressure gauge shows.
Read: 3.5 kg/cm²
